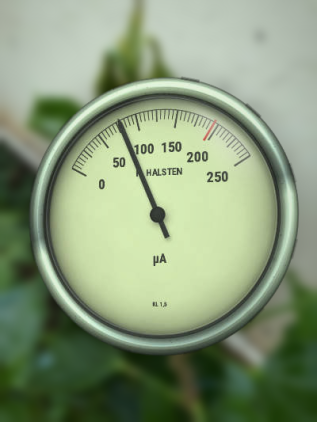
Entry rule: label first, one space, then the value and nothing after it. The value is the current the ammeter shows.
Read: 80 µA
